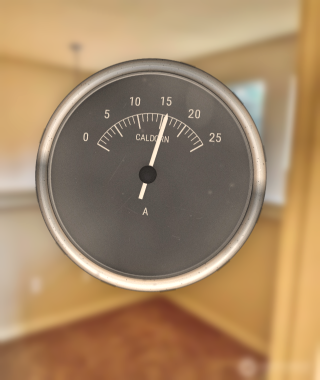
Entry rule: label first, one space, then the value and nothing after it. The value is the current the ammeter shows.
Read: 16 A
